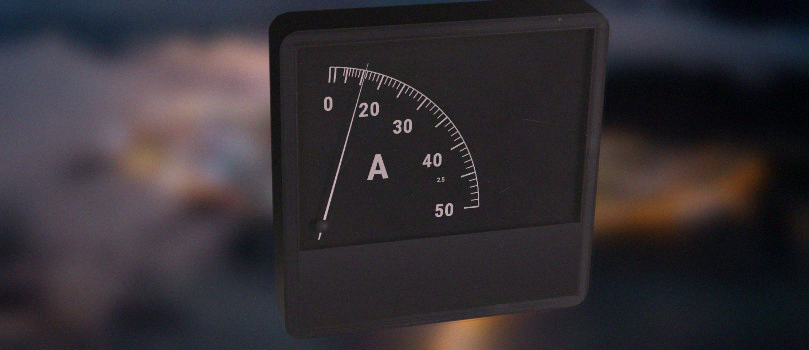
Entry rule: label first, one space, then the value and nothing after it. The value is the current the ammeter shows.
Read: 15 A
